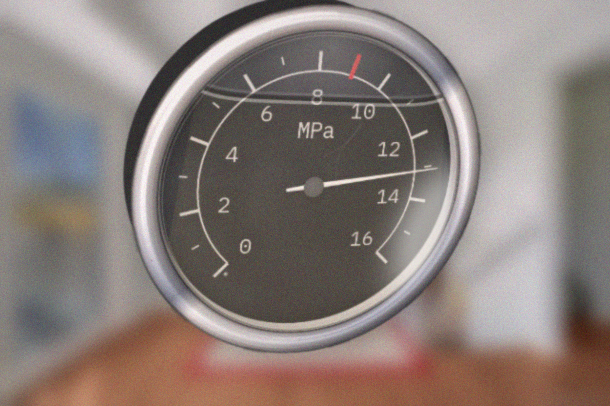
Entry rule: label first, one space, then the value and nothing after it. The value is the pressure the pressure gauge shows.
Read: 13 MPa
